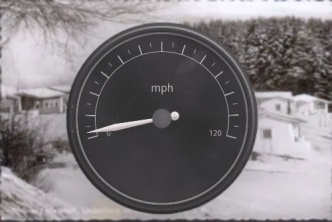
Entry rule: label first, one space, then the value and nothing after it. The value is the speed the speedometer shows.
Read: 2.5 mph
